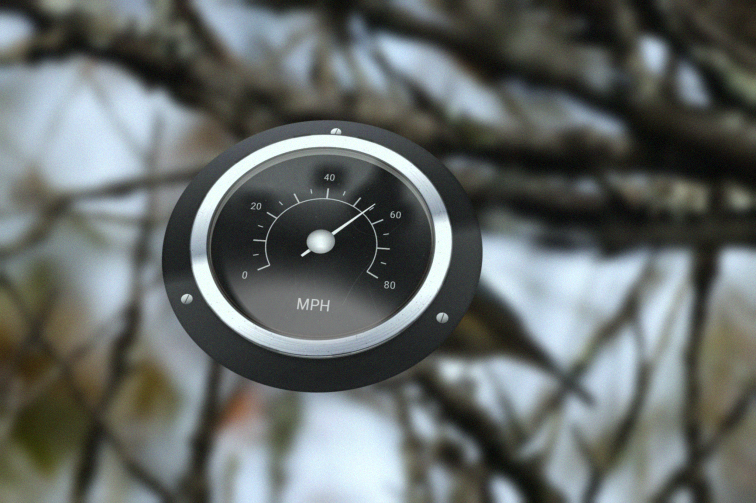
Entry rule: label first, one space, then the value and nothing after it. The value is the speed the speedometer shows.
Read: 55 mph
